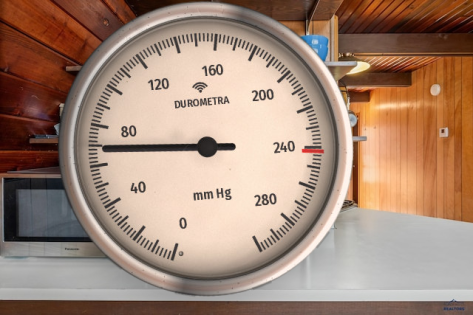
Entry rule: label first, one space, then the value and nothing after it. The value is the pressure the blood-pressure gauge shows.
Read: 68 mmHg
